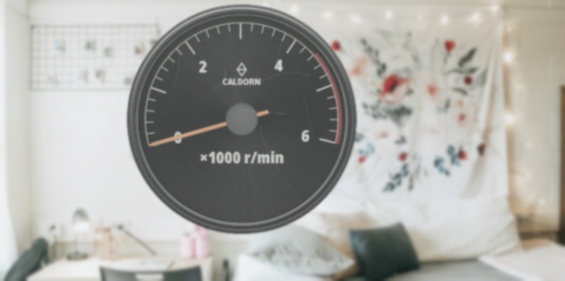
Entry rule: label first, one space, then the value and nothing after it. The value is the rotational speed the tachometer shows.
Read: 0 rpm
